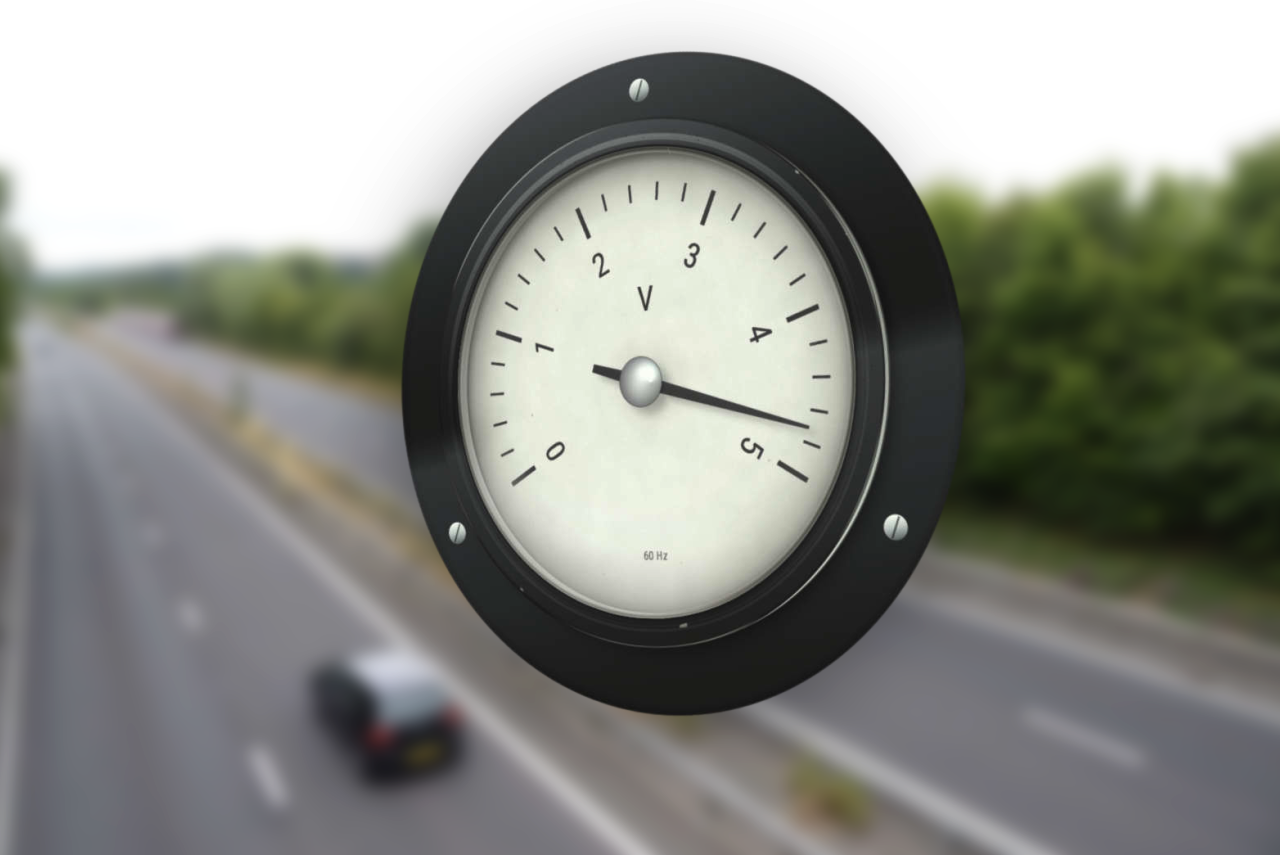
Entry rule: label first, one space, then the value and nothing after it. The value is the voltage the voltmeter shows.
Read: 4.7 V
